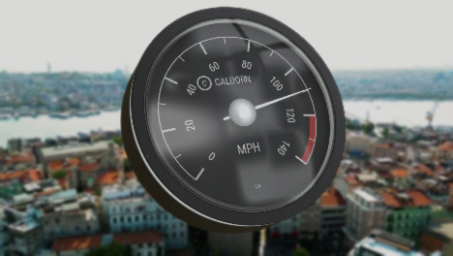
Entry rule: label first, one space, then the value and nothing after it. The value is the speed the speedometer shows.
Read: 110 mph
